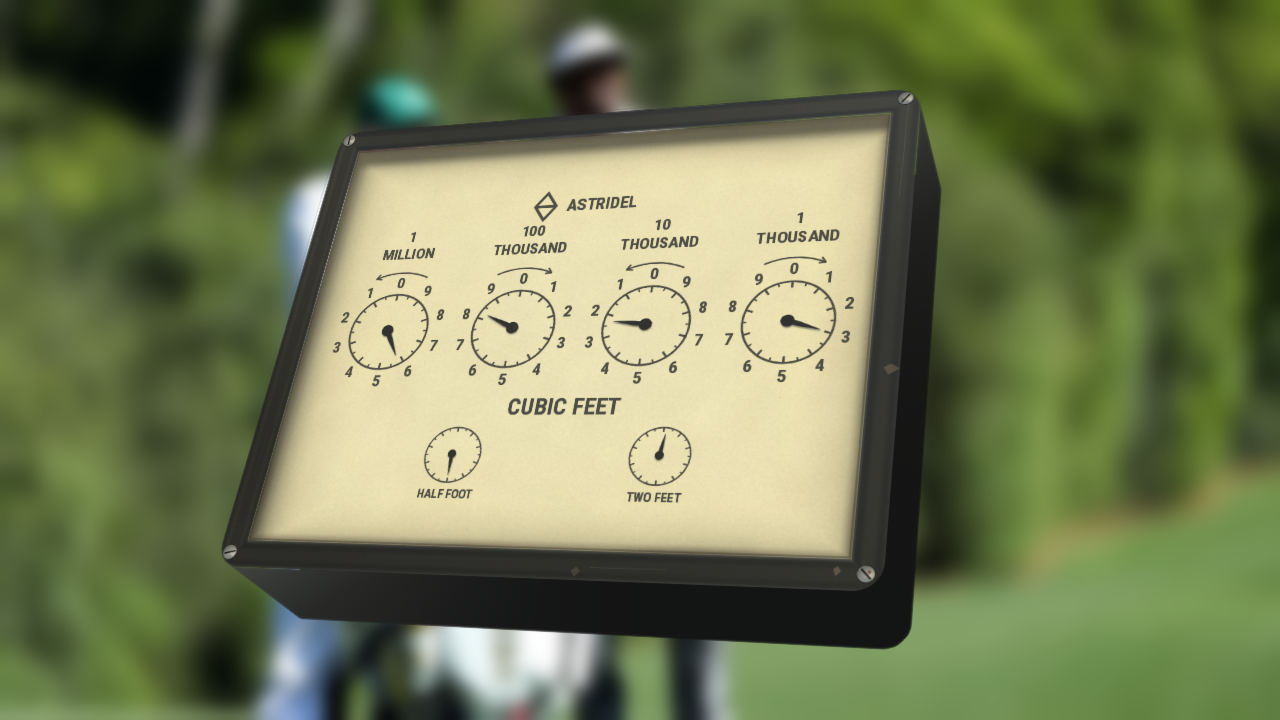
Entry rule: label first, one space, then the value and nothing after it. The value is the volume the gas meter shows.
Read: 582300 ft³
